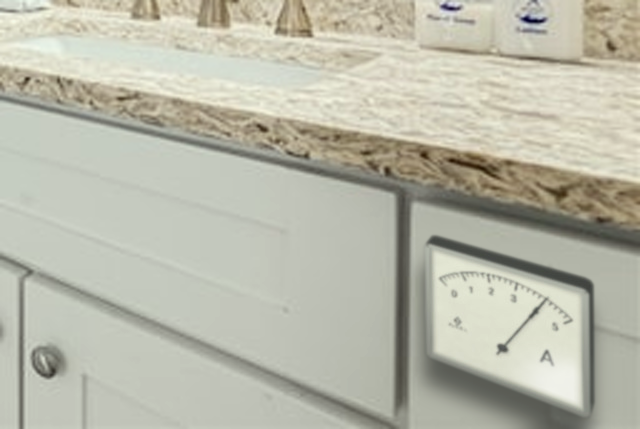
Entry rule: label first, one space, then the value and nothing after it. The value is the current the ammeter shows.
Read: 4 A
